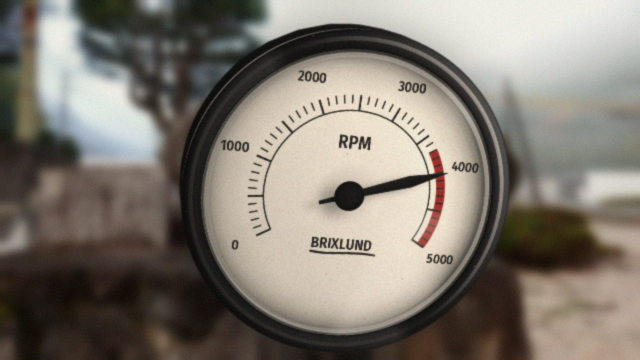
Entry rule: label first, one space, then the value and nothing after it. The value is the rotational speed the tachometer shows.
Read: 4000 rpm
